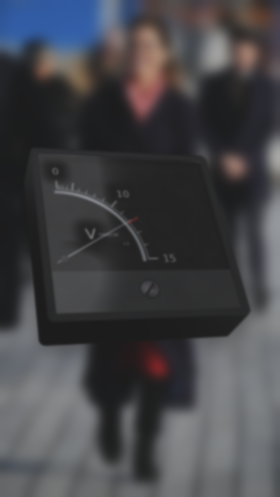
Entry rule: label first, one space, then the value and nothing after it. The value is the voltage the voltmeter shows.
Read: 12 V
